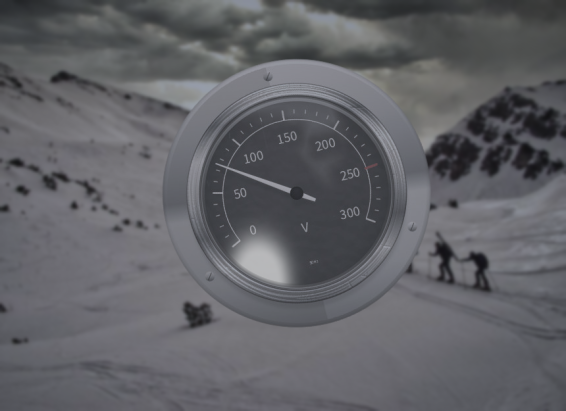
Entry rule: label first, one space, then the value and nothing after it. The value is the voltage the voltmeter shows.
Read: 75 V
